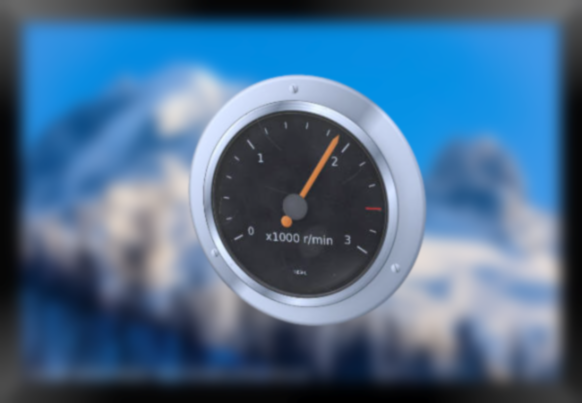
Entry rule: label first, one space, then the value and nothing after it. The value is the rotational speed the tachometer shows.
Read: 1900 rpm
